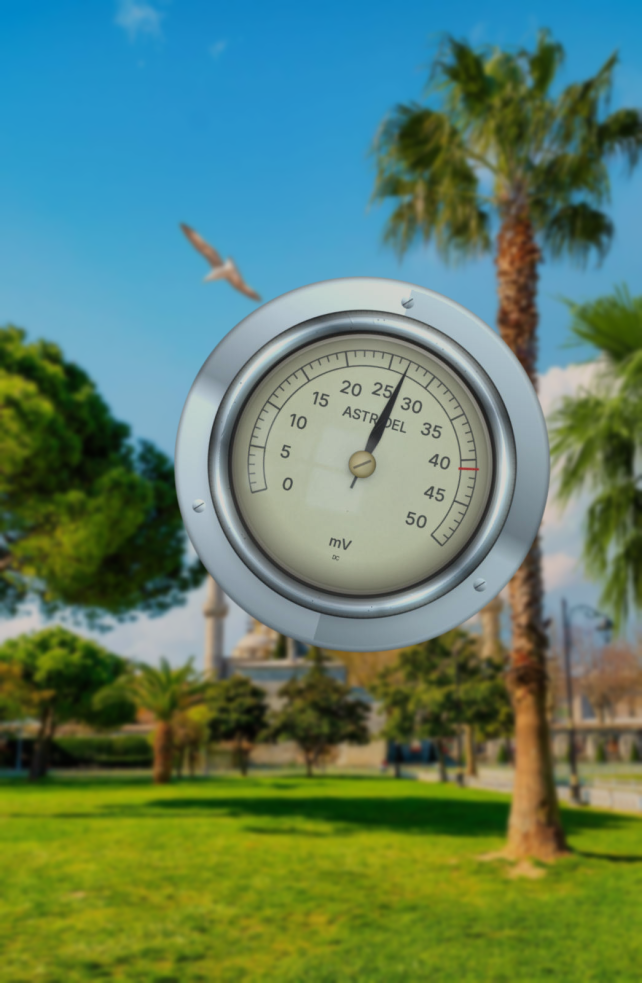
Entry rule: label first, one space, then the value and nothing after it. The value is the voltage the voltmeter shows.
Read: 27 mV
